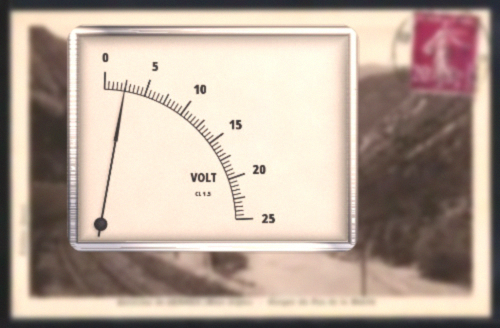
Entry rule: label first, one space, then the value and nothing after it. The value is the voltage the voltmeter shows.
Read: 2.5 V
